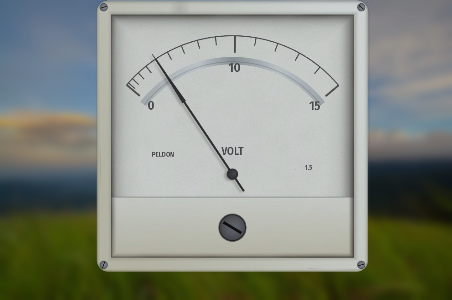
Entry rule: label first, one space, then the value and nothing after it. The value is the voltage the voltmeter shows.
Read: 5 V
